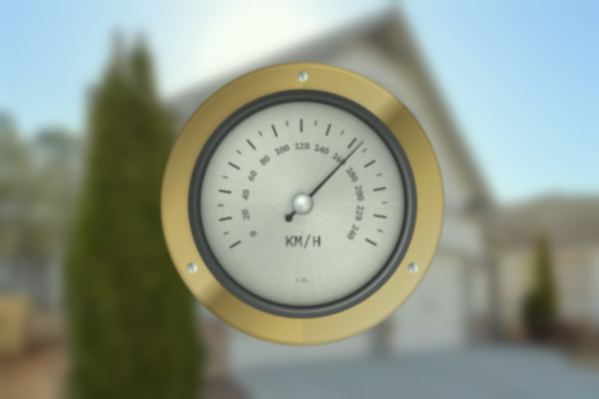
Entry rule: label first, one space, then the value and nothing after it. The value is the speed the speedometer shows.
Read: 165 km/h
